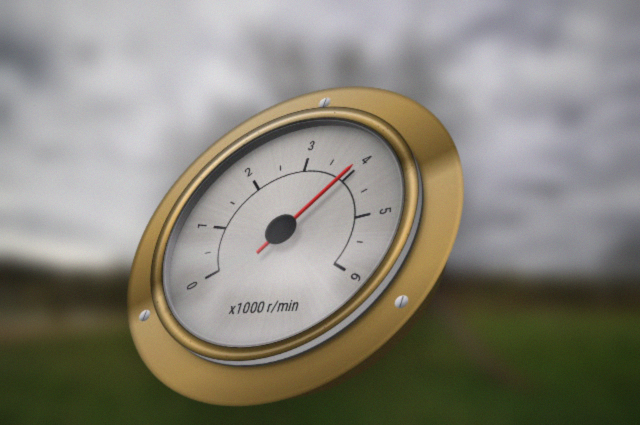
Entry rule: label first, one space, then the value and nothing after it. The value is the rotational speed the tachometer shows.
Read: 4000 rpm
